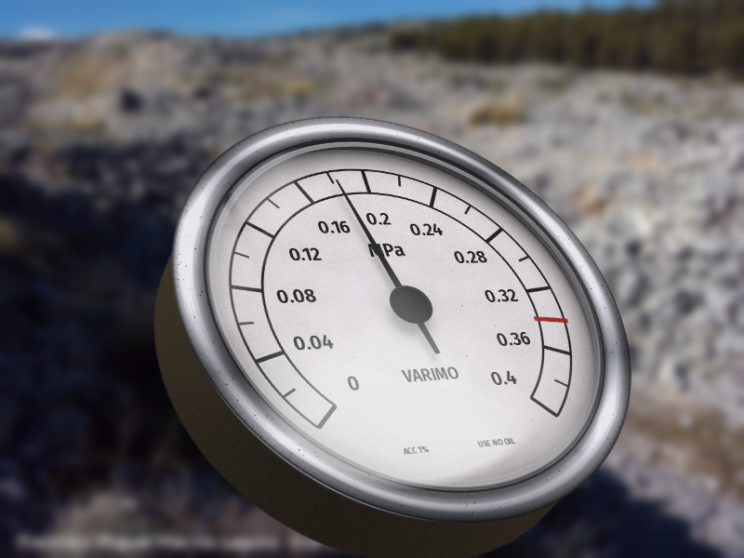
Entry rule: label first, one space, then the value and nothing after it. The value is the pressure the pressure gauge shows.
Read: 0.18 MPa
